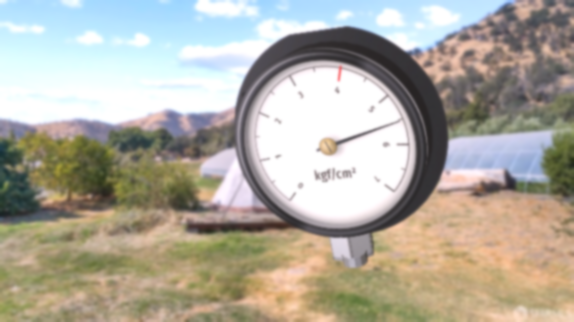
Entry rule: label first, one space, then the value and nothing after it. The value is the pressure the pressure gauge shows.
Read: 5.5 kg/cm²
